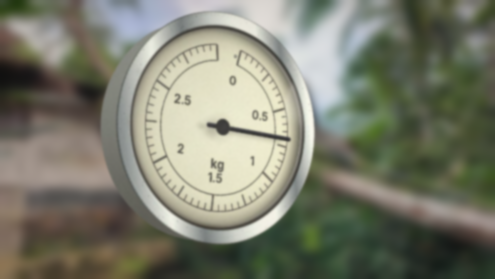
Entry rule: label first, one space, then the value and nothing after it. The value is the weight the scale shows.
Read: 0.7 kg
